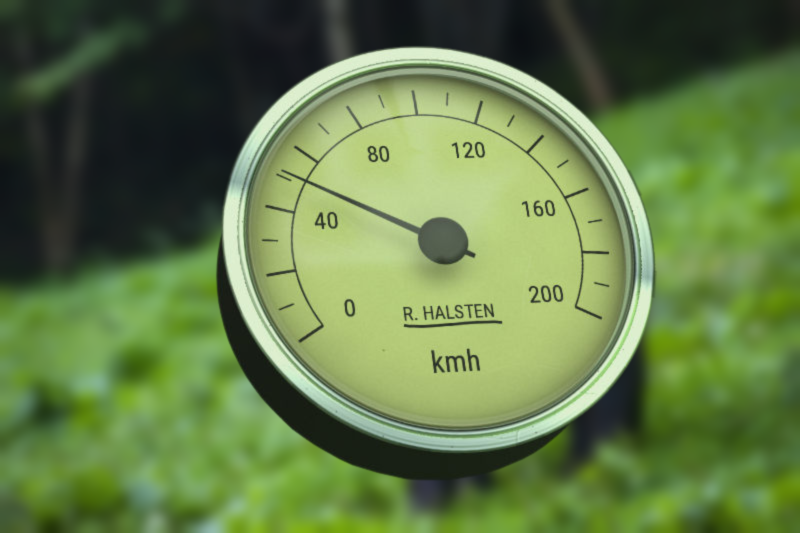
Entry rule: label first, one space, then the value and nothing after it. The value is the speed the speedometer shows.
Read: 50 km/h
